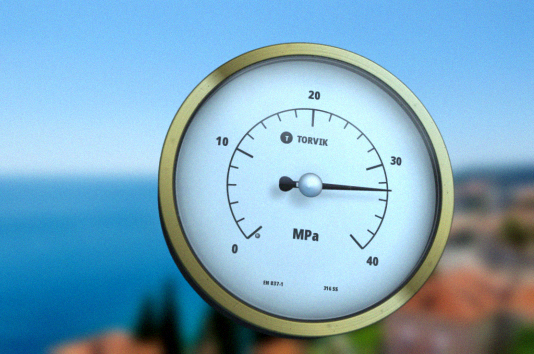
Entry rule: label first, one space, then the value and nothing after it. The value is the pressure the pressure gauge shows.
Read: 33 MPa
